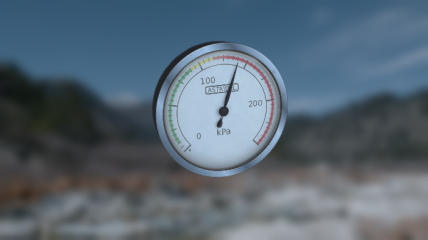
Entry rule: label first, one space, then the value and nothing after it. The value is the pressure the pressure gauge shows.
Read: 140 kPa
